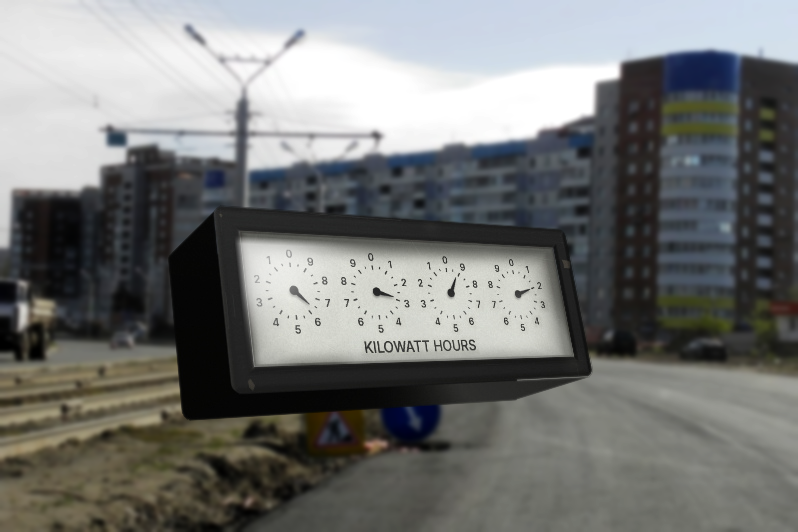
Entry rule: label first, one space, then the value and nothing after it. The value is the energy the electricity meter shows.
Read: 6292 kWh
